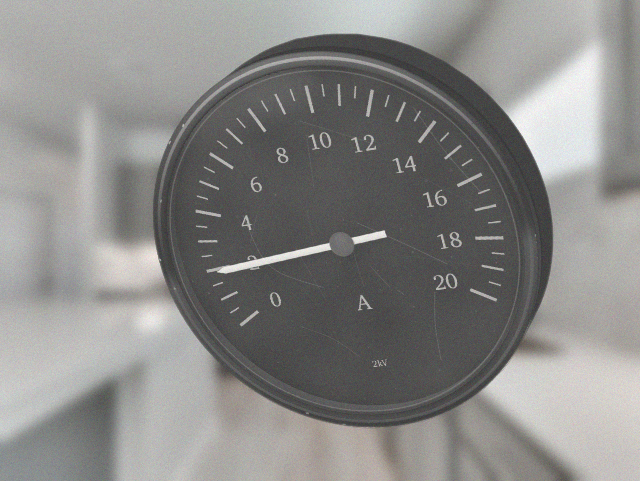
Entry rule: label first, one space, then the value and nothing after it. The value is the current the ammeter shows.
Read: 2 A
